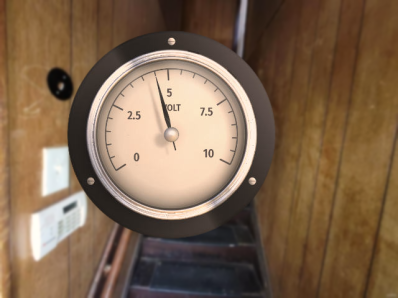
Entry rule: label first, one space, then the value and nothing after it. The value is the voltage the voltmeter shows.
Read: 4.5 V
